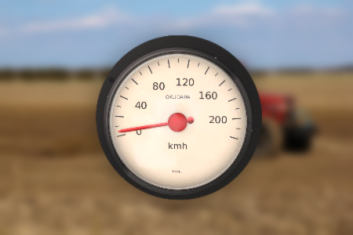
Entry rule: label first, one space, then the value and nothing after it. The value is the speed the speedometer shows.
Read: 5 km/h
